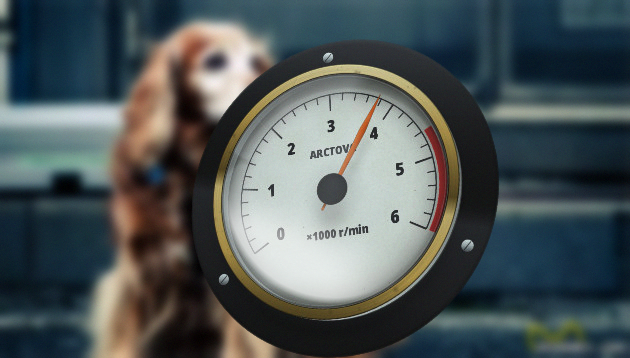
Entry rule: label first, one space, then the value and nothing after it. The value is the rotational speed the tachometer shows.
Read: 3800 rpm
